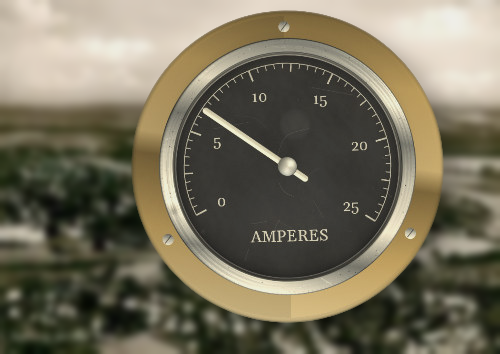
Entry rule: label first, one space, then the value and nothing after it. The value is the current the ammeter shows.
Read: 6.5 A
